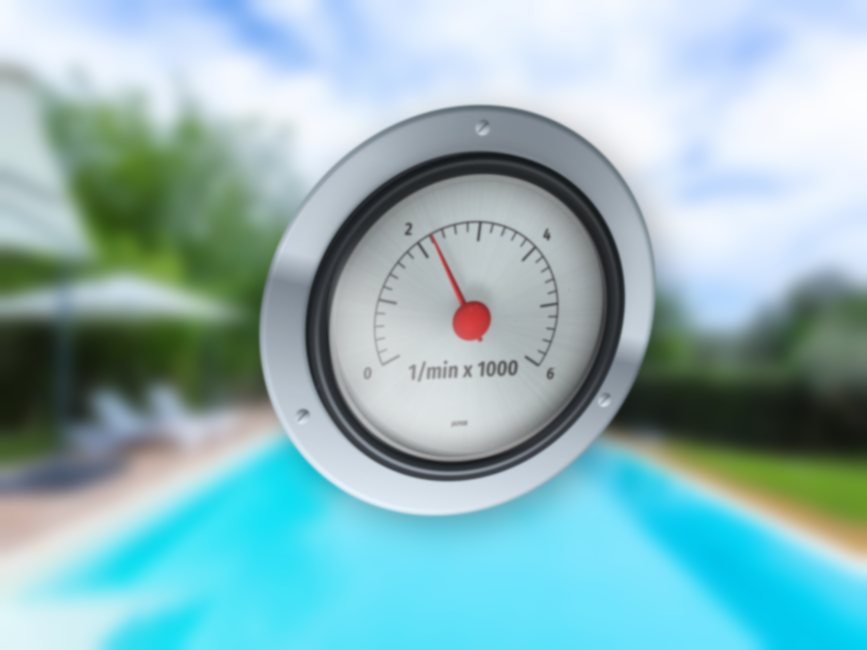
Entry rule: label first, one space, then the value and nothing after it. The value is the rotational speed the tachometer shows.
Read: 2200 rpm
